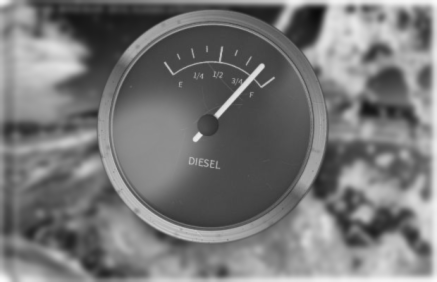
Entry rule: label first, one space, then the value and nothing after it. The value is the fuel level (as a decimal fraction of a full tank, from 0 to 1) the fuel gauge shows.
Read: 0.875
